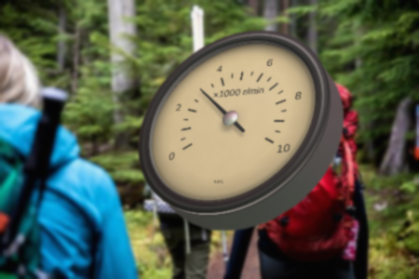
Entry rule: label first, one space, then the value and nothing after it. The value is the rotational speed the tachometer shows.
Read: 3000 rpm
